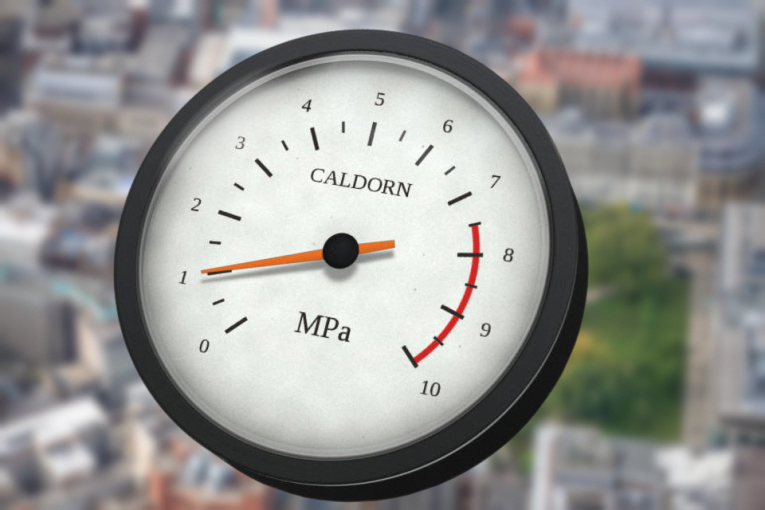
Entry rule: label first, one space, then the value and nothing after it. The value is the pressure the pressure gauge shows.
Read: 1 MPa
